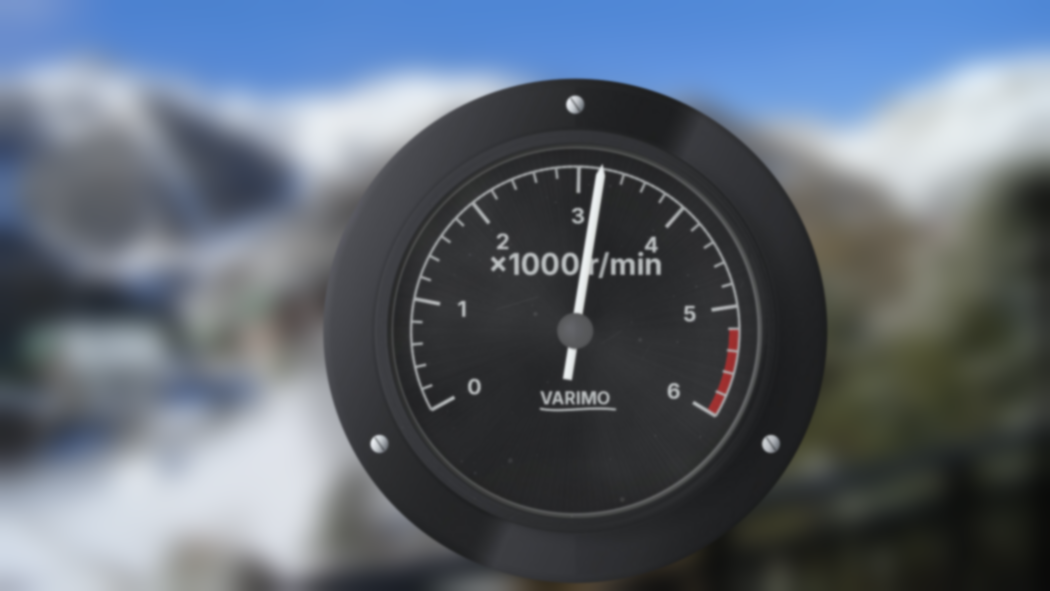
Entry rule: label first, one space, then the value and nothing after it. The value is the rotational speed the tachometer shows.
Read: 3200 rpm
